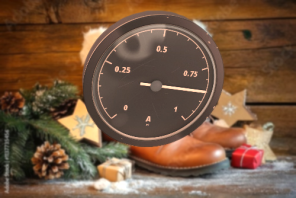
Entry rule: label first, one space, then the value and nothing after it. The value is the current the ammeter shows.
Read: 0.85 A
